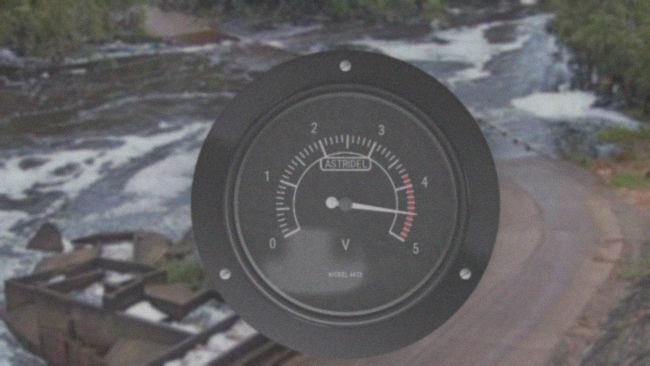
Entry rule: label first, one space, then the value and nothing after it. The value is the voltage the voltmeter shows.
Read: 4.5 V
